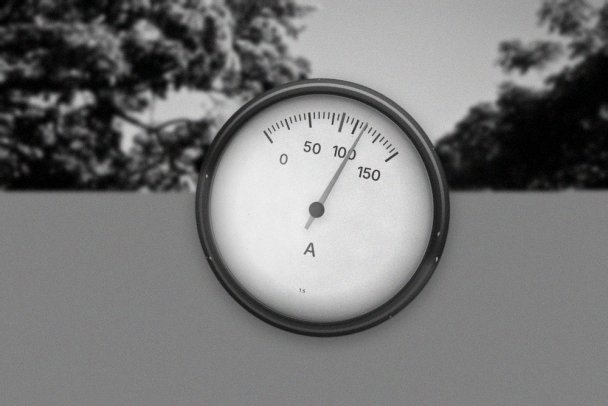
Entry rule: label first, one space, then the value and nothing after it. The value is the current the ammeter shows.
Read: 110 A
